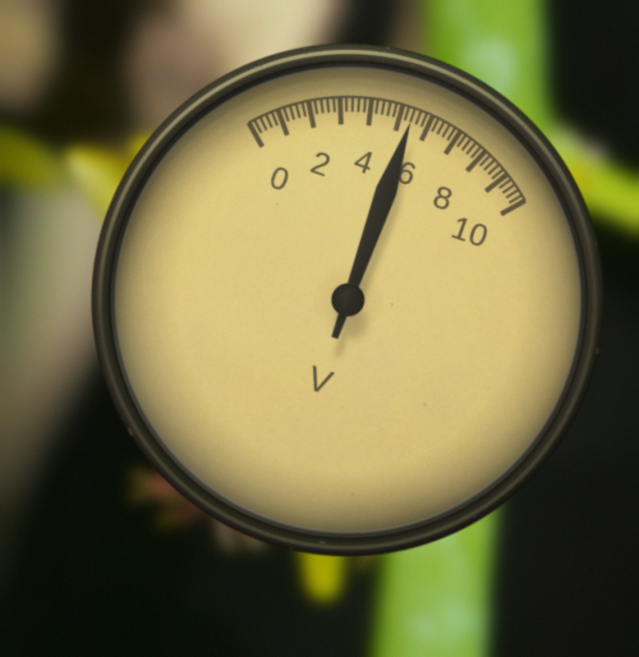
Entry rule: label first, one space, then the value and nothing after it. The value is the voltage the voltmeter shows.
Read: 5.4 V
